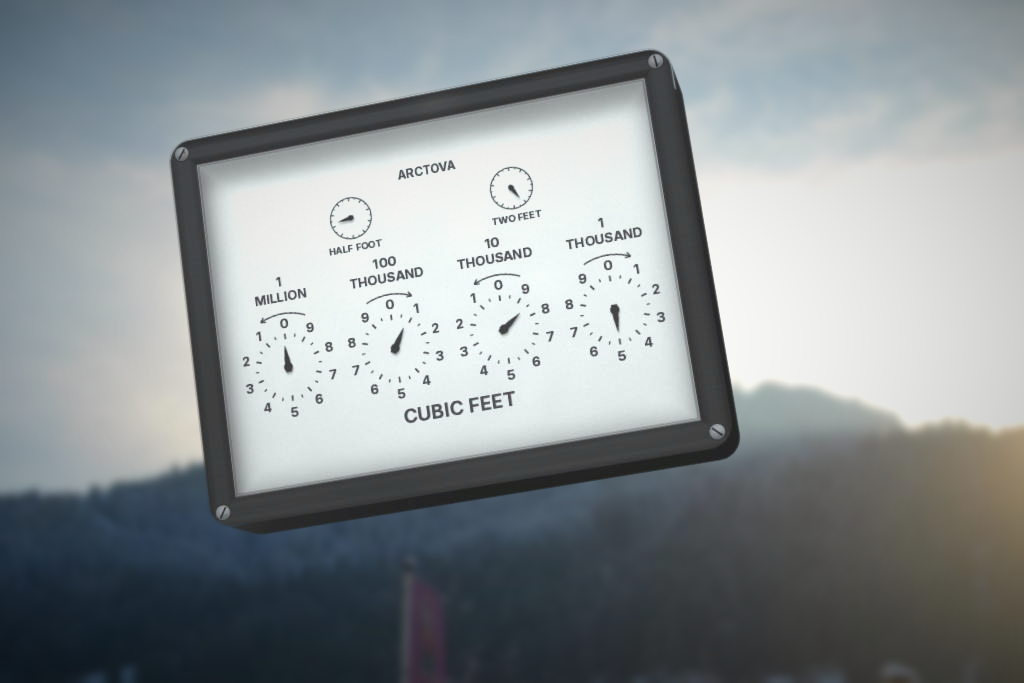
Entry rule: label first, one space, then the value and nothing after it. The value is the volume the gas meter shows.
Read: 8500 ft³
